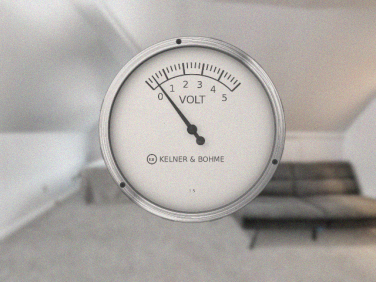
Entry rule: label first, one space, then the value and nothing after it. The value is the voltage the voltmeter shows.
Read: 0.4 V
